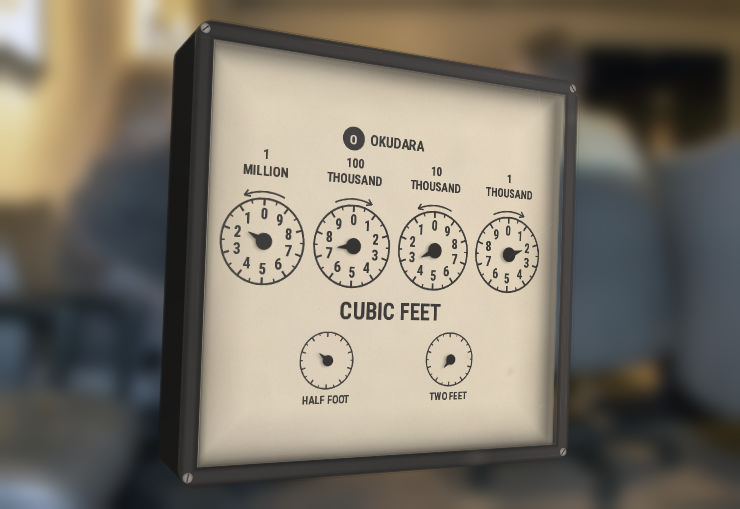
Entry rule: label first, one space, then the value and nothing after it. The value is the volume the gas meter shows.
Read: 173200 ft³
